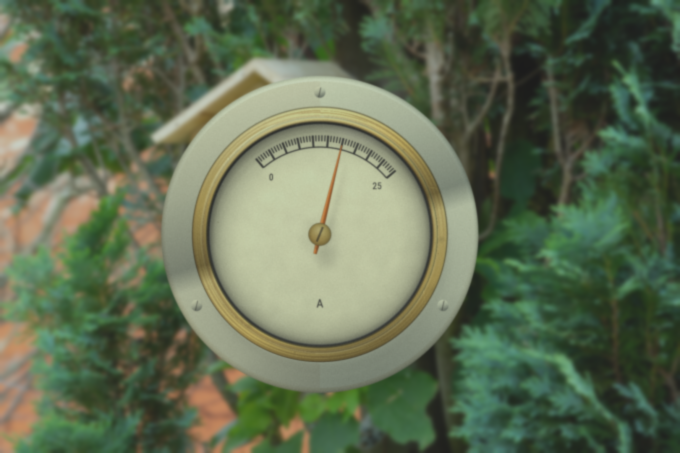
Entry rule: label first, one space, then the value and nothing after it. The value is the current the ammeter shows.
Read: 15 A
